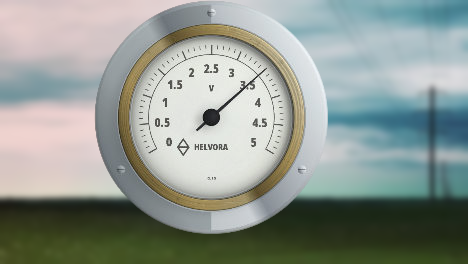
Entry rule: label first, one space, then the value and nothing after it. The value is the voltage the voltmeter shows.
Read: 3.5 V
